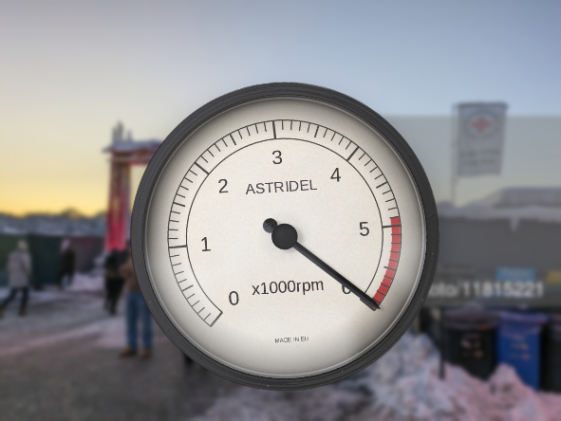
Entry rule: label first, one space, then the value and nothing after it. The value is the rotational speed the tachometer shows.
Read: 5950 rpm
